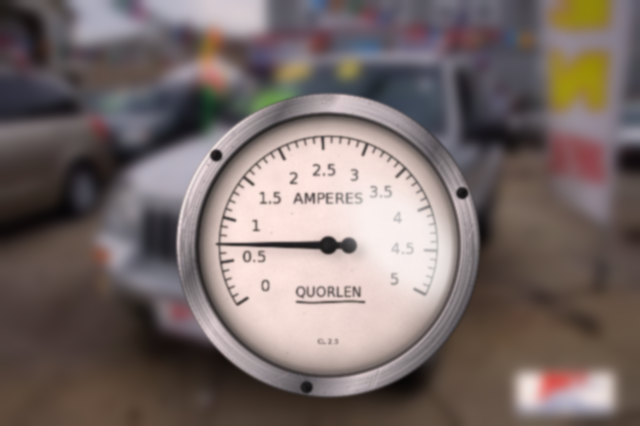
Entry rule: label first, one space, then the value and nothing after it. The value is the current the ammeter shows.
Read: 0.7 A
